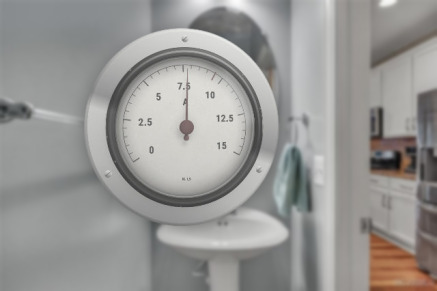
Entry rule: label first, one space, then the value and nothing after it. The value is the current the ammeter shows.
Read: 7.75 A
